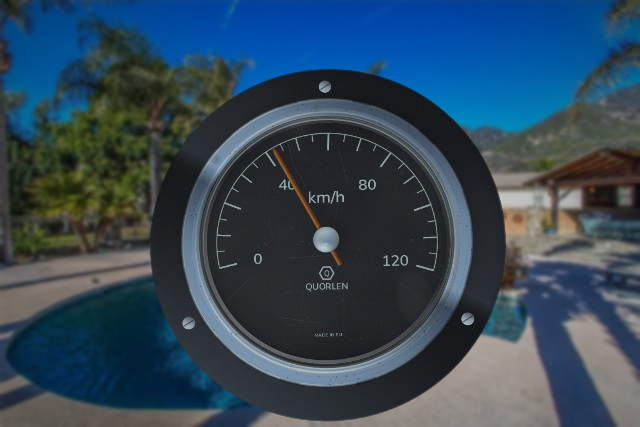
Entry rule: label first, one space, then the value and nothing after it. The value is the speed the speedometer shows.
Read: 42.5 km/h
